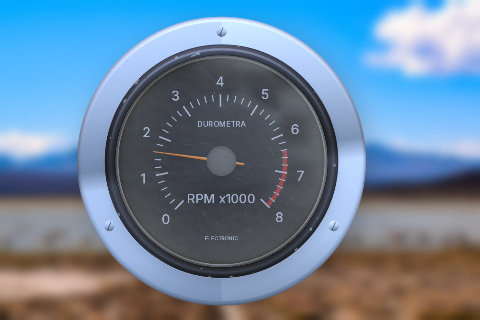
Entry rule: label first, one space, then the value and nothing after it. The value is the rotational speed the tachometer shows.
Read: 1600 rpm
